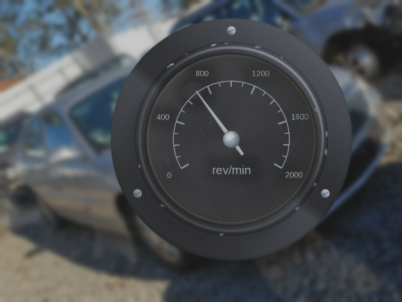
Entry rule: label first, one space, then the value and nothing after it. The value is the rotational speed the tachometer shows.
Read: 700 rpm
